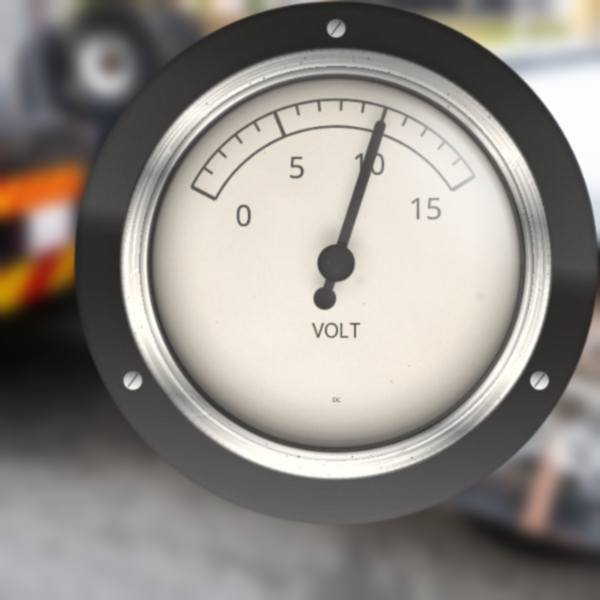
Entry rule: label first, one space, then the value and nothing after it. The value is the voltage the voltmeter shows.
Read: 10 V
